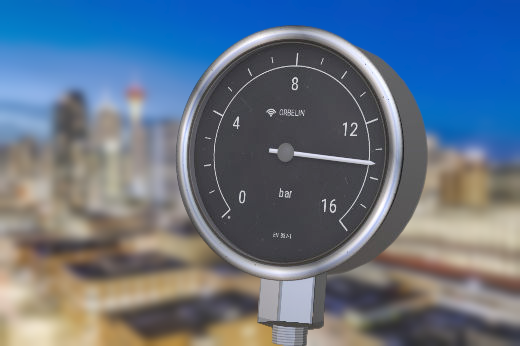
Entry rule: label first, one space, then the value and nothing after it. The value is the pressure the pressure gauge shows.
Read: 13.5 bar
